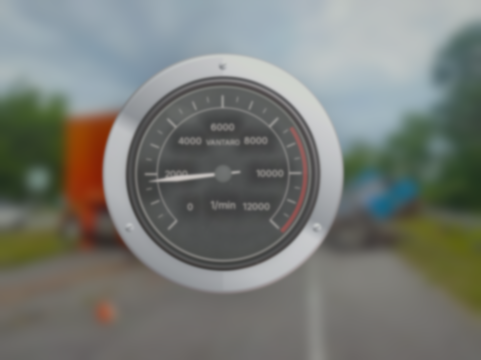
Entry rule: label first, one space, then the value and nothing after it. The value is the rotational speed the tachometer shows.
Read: 1750 rpm
